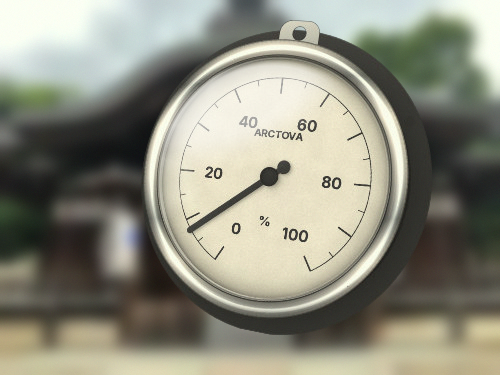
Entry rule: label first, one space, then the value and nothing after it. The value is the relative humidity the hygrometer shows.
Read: 7.5 %
